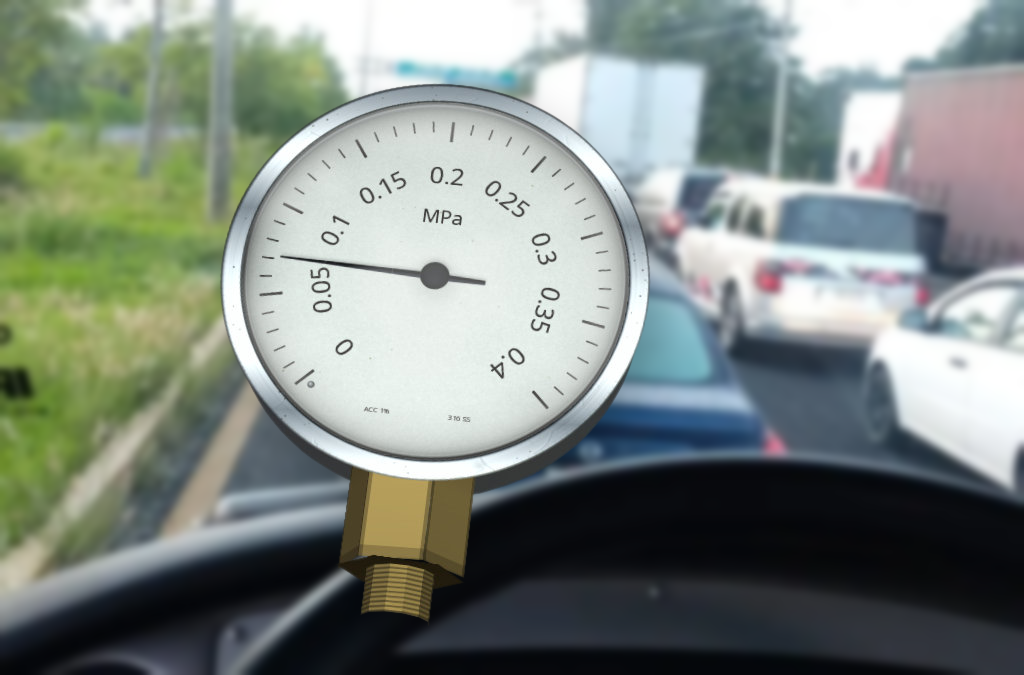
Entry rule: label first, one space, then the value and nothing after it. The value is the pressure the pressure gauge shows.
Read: 0.07 MPa
